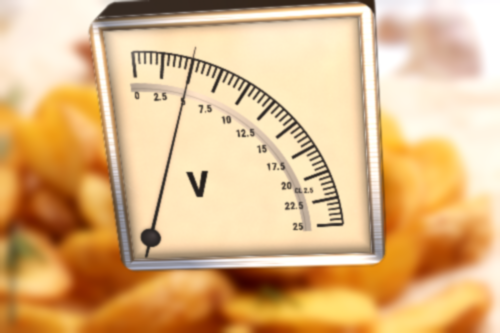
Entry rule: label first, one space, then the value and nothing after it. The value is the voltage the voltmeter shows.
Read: 5 V
